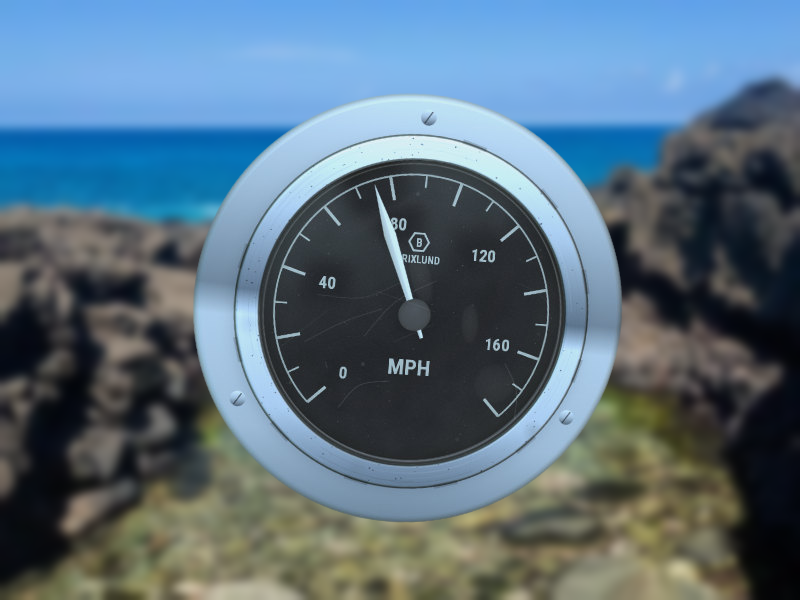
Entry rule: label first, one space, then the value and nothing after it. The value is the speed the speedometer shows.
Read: 75 mph
